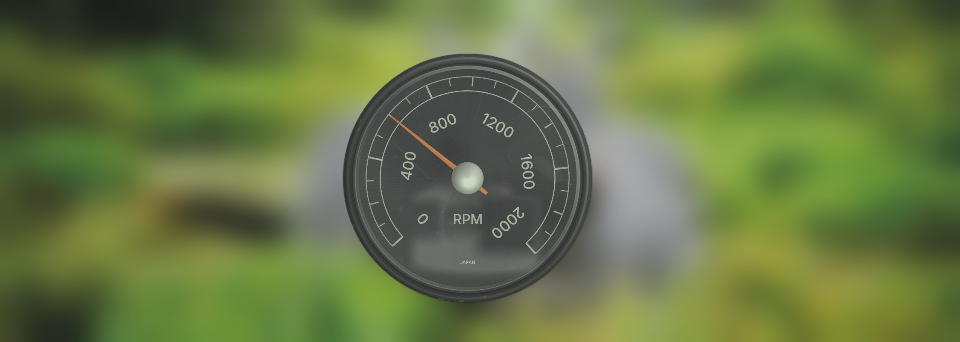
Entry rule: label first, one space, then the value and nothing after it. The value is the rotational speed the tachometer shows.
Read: 600 rpm
